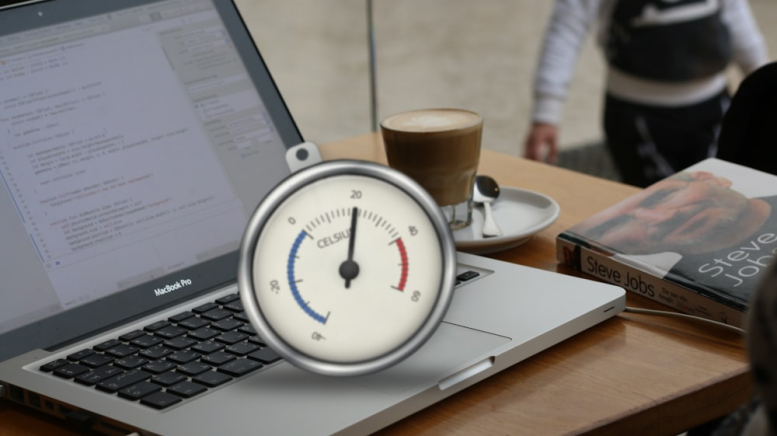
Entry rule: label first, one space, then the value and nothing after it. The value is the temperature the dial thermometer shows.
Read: 20 °C
